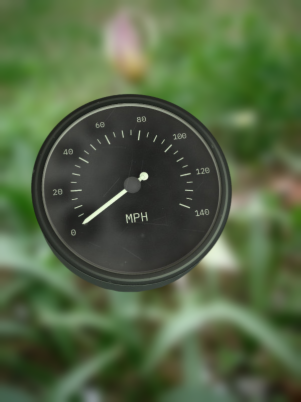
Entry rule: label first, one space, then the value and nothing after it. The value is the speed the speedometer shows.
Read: 0 mph
